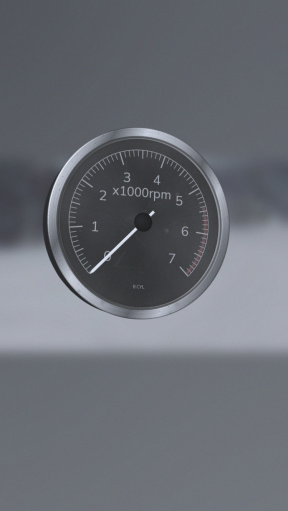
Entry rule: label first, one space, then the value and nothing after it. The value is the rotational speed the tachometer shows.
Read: 0 rpm
